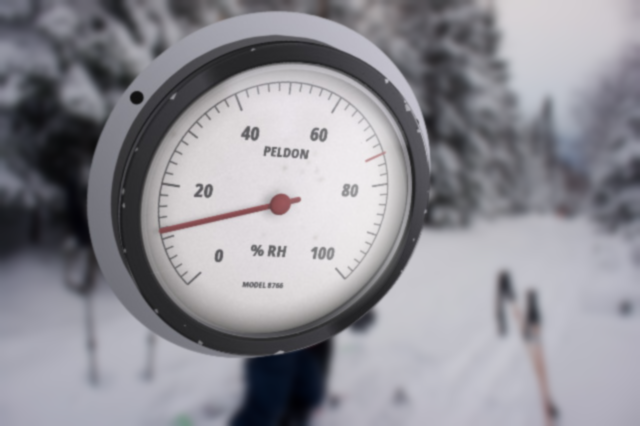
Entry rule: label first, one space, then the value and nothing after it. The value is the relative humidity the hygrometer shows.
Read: 12 %
